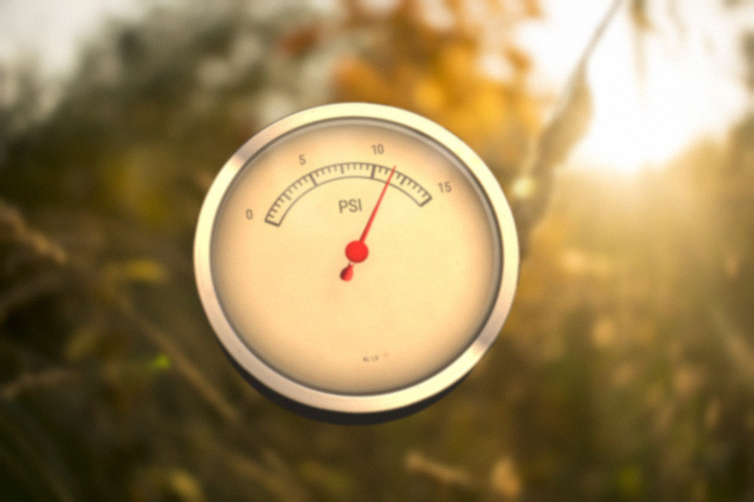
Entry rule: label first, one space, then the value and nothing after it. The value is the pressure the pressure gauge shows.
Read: 11.5 psi
